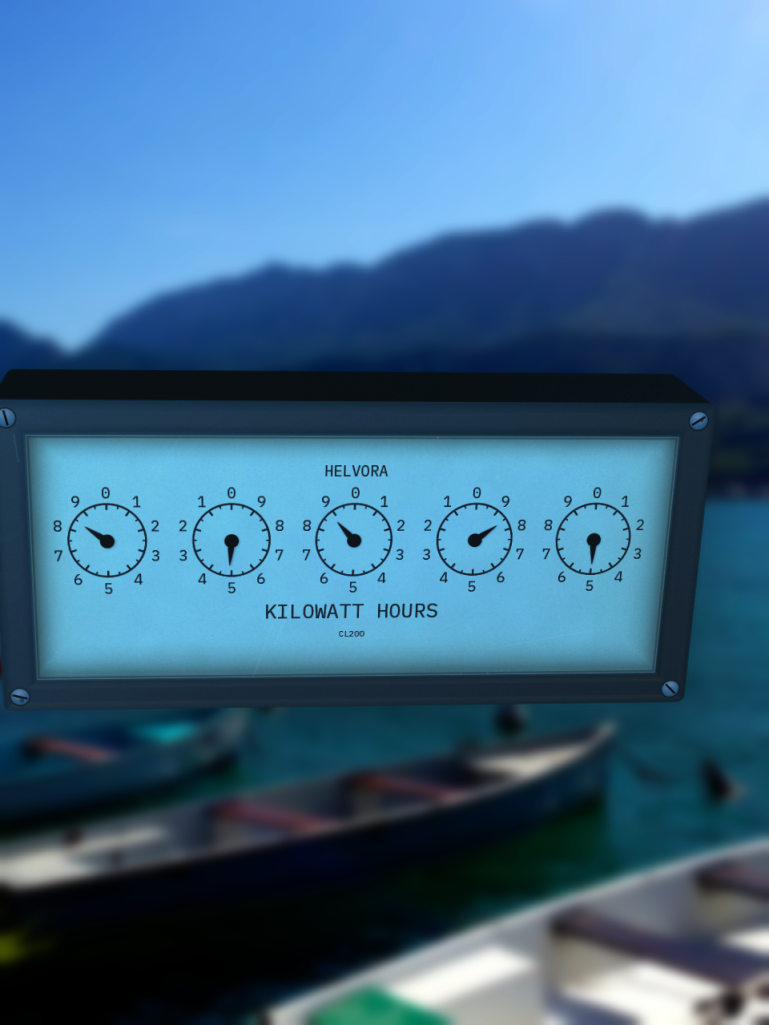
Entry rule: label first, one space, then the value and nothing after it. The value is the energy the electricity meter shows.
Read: 84885 kWh
